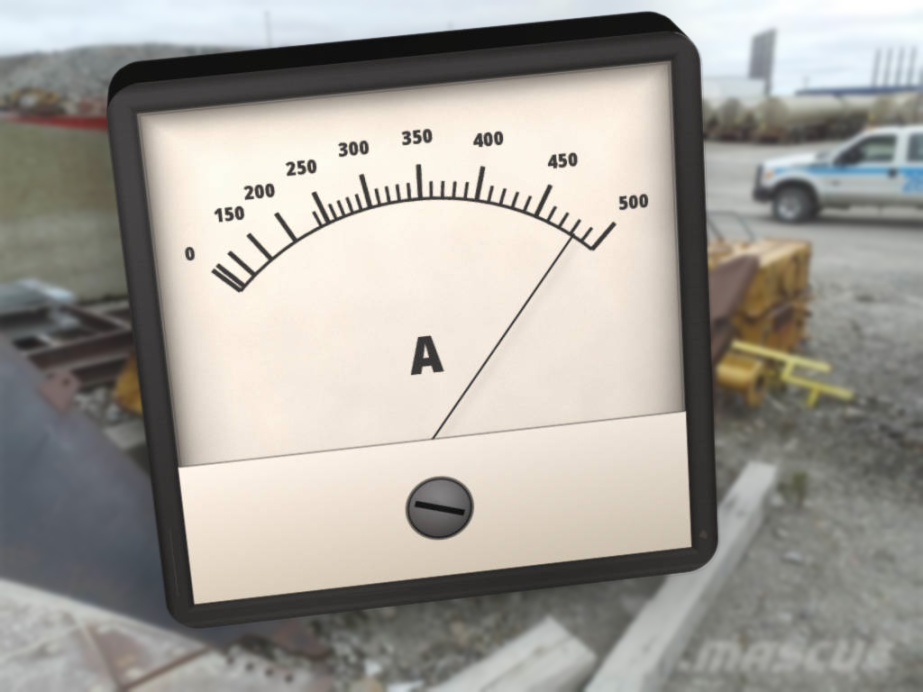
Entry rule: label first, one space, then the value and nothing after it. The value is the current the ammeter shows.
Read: 480 A
